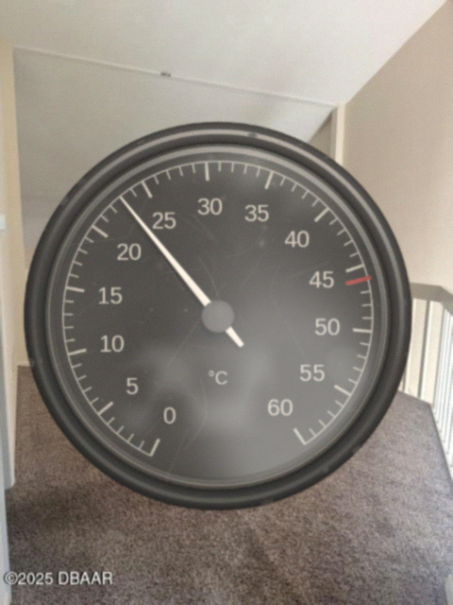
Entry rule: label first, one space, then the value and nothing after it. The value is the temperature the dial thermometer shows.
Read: 23 °C
